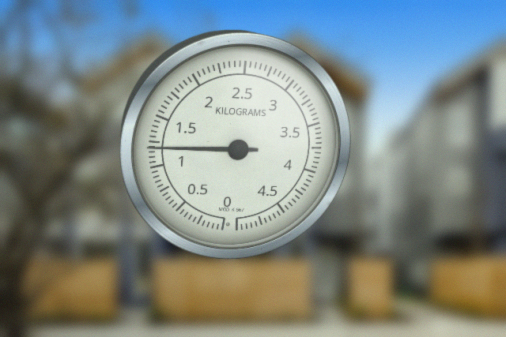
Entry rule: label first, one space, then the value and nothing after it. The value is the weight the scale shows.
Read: 1.2 kg
